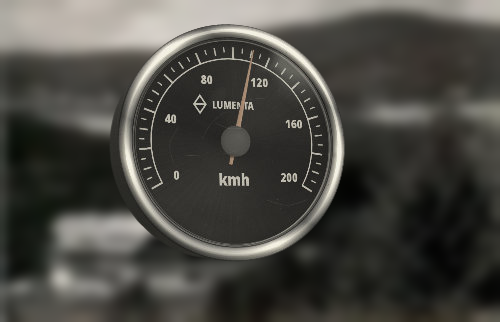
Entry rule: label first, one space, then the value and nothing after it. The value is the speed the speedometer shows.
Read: 110 km/h
